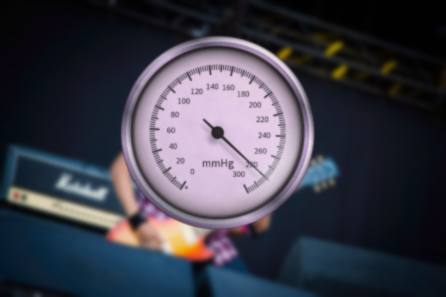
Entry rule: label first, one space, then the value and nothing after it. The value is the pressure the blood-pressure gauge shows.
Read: 280 mmHg
